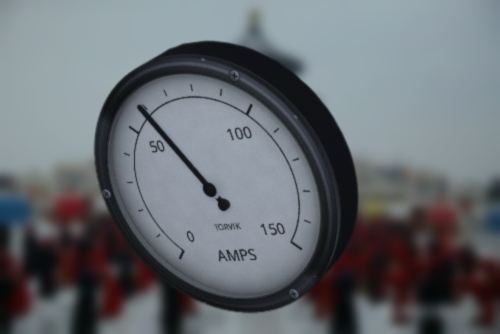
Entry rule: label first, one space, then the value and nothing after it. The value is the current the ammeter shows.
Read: 60 A
